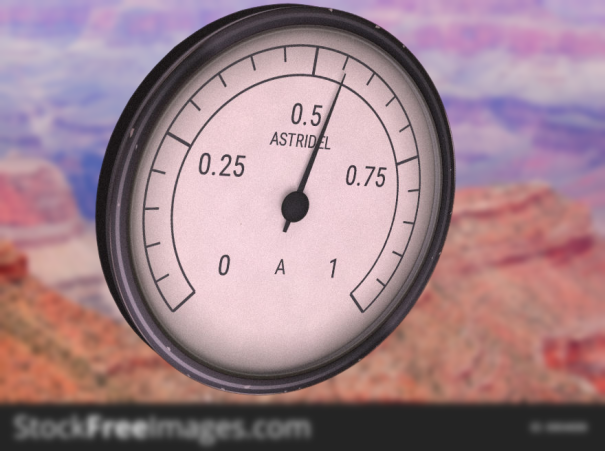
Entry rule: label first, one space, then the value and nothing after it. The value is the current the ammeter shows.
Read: 0.55 A
